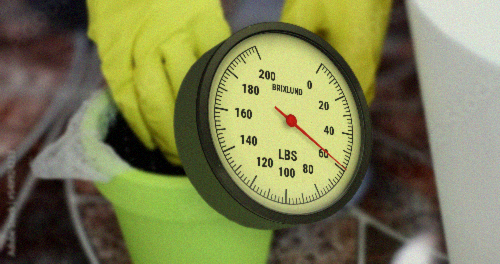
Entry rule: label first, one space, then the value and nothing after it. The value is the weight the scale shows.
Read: 60 lb
